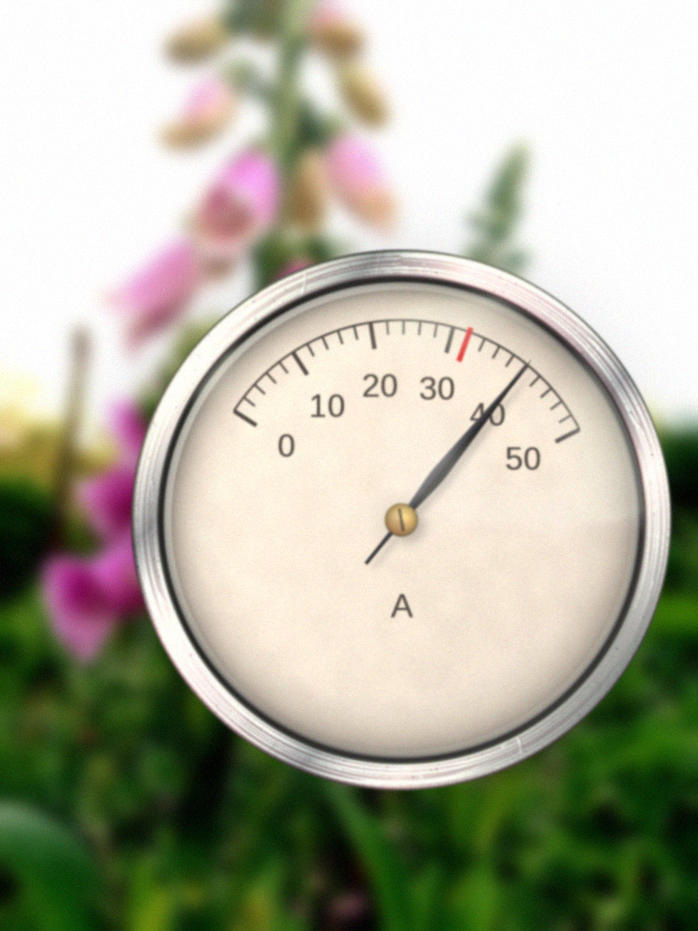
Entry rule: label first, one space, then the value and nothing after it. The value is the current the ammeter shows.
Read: 40 A
